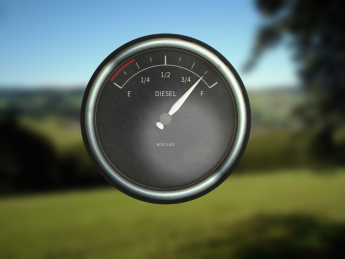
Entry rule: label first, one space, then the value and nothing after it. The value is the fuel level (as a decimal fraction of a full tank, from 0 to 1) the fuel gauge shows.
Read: 0.875
